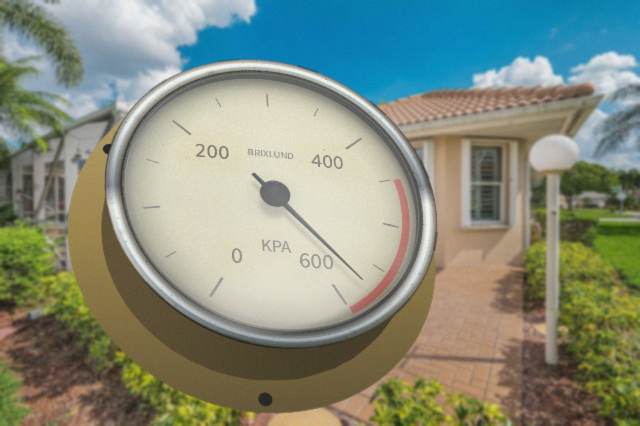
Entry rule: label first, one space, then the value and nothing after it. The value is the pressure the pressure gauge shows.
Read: 575 kPa
